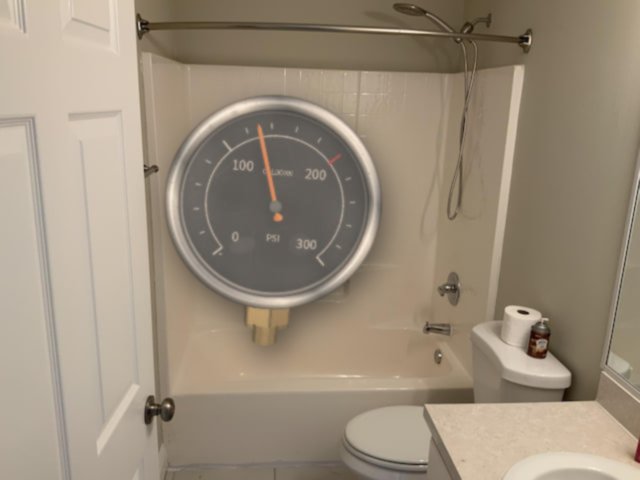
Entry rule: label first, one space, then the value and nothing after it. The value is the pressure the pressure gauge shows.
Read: 130 psi
